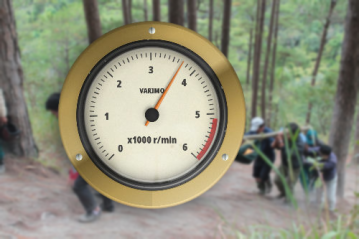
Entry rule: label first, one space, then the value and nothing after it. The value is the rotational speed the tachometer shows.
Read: 3700 rpm
